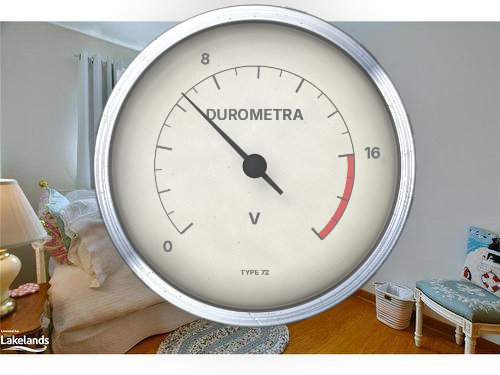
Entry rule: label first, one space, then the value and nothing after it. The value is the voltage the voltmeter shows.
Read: 6.5 V
